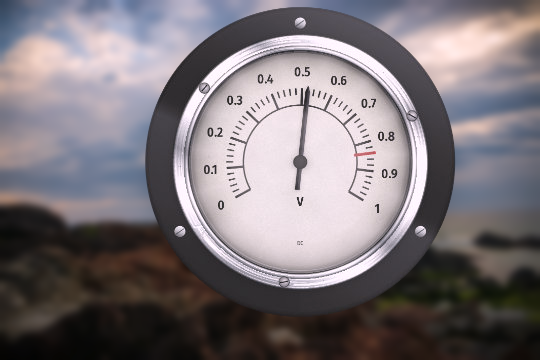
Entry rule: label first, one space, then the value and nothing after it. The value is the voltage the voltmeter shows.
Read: 0.52 V
